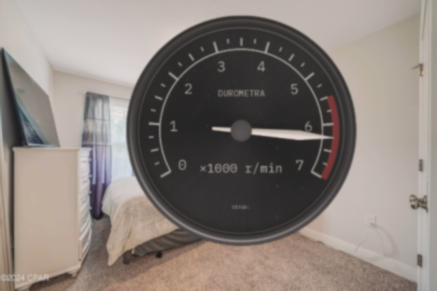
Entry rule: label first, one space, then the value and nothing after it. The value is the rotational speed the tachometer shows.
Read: 6250 rpm
